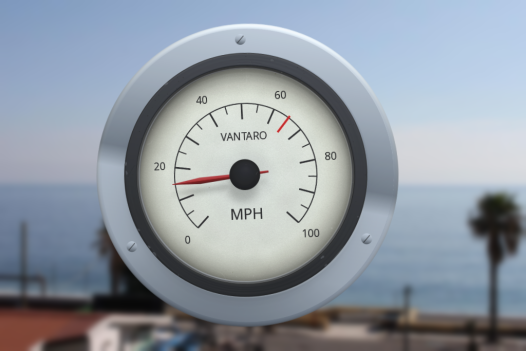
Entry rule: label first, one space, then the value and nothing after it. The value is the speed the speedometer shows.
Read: 15 mph
